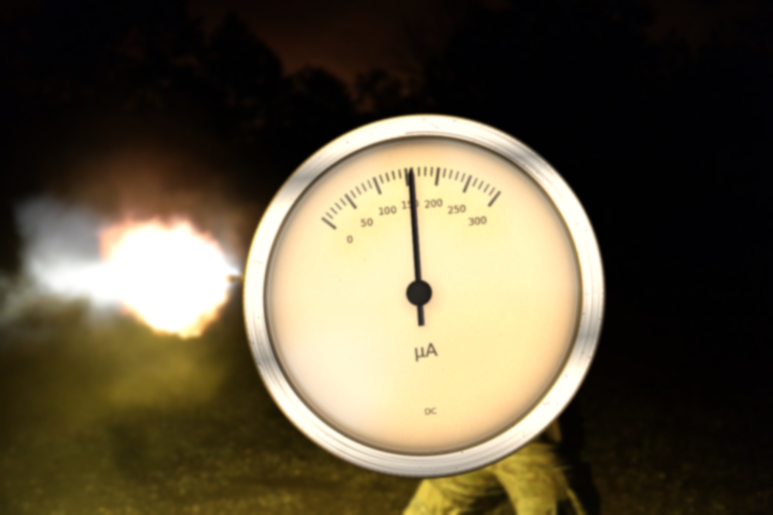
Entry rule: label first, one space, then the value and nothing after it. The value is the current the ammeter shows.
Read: 160 µA
